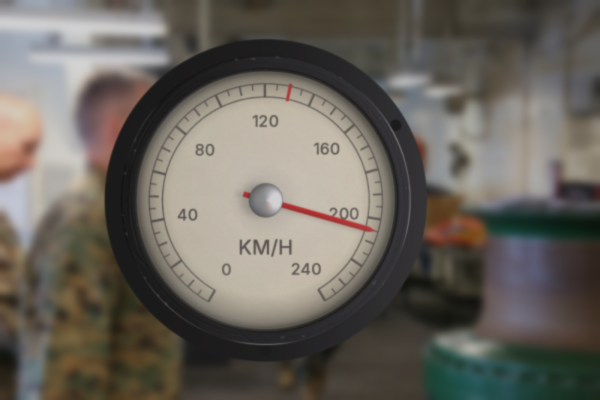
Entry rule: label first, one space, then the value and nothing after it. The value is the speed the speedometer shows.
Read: 205 km/h
